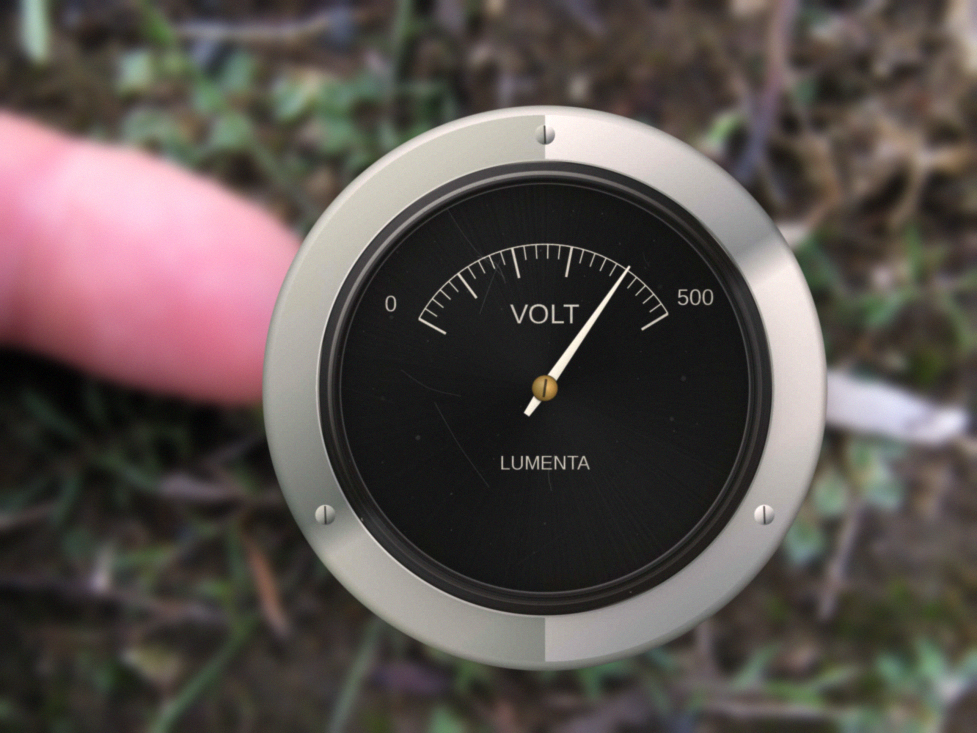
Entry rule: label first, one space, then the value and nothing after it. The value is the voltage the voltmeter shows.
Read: 400 V
